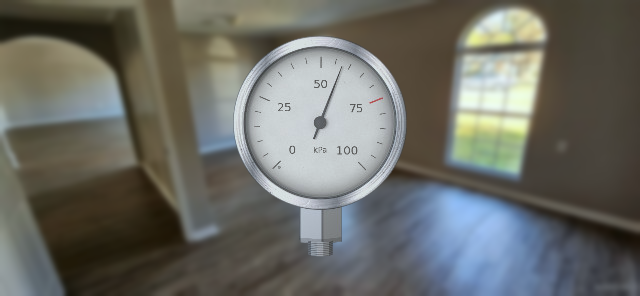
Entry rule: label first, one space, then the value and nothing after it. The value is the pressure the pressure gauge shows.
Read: 57.5 kPa
